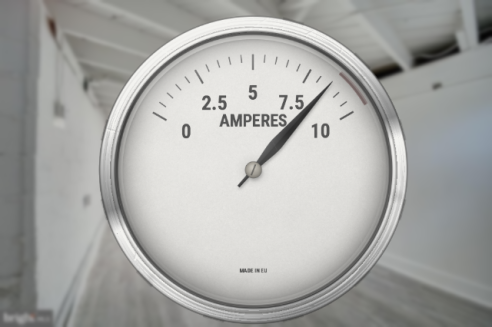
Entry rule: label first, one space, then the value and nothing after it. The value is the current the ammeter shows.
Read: 8.5 A
